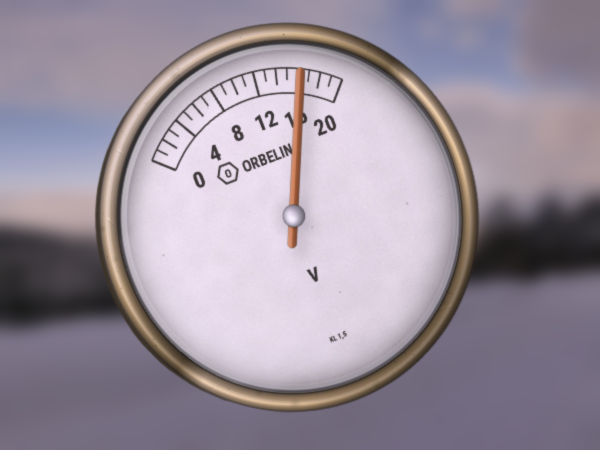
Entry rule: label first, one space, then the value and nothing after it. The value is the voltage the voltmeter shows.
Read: 16 V
